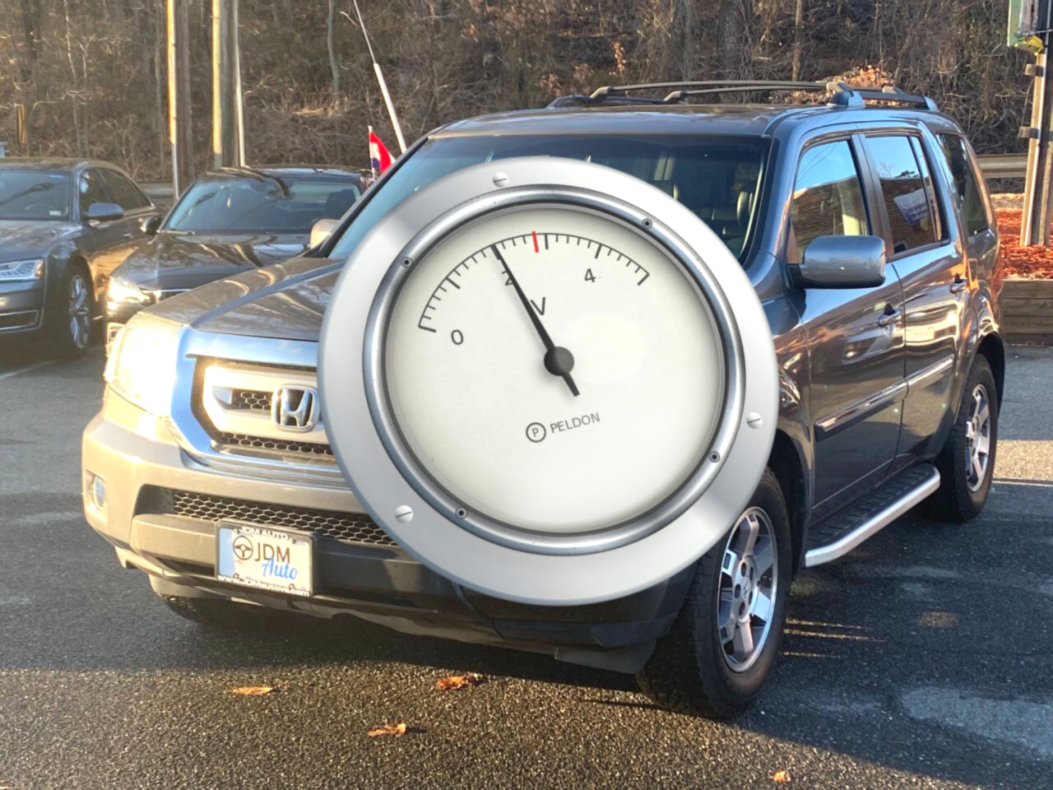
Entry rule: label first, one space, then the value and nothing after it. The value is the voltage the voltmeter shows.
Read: 2 V
